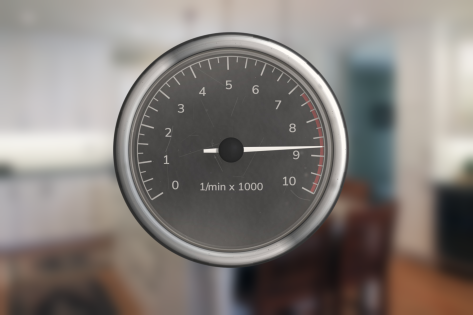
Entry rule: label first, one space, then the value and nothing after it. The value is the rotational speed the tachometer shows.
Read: 8750 rpm
